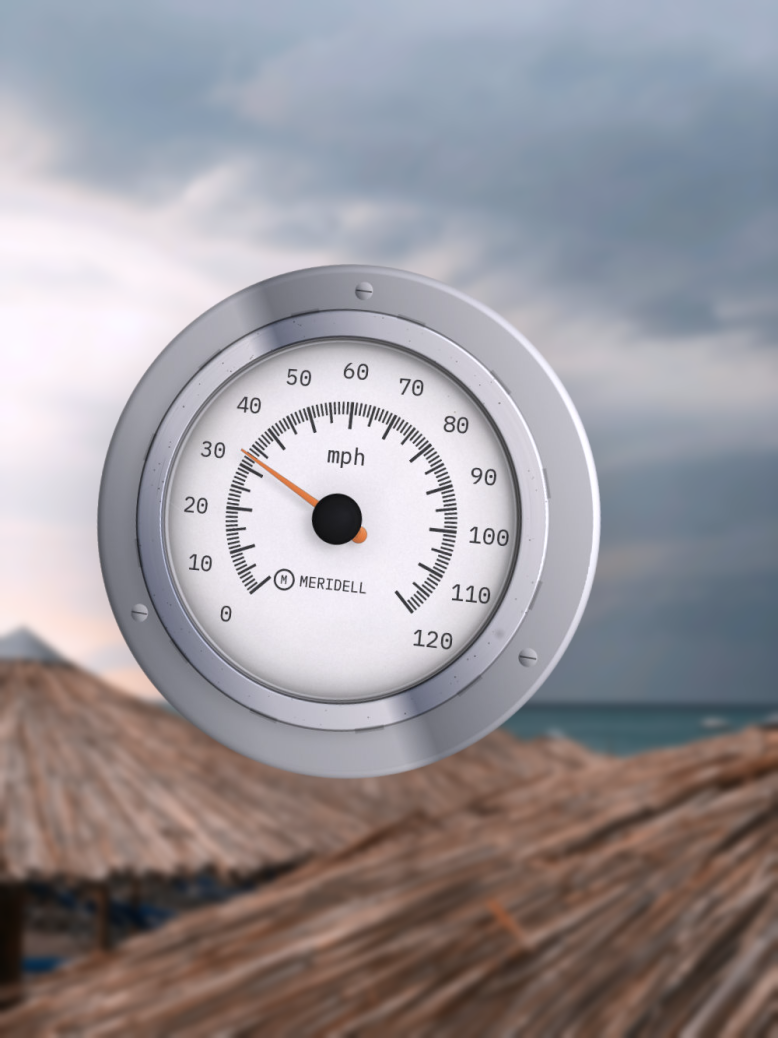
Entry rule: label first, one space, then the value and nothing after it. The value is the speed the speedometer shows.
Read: 33 mph
